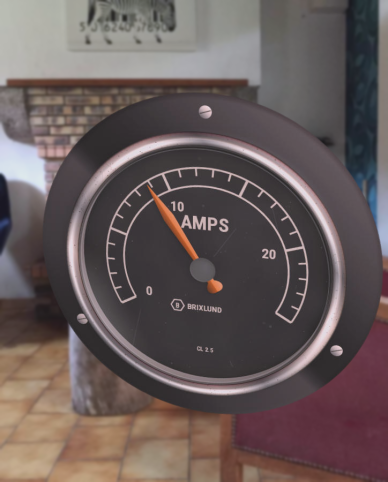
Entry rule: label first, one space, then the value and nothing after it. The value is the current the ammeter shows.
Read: 9 A
